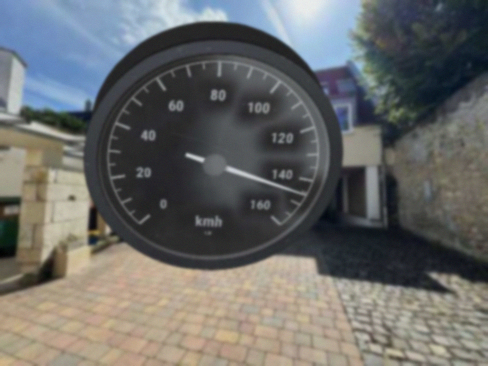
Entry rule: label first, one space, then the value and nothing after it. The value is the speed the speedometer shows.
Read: 145 km/h
